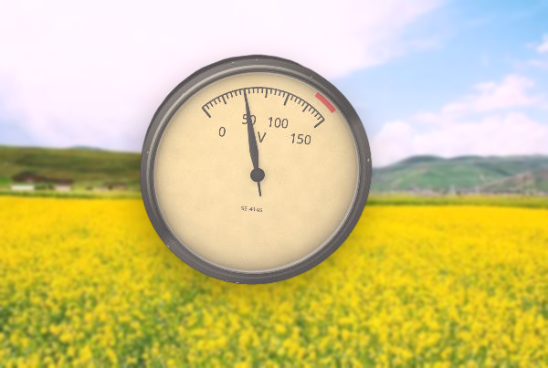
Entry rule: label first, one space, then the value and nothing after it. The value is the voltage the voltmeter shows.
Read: 50 V
